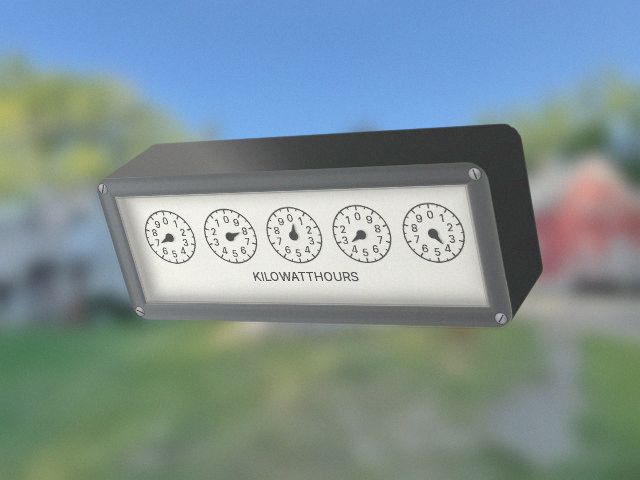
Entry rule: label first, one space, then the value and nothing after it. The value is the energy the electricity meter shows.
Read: 68034 kWh
